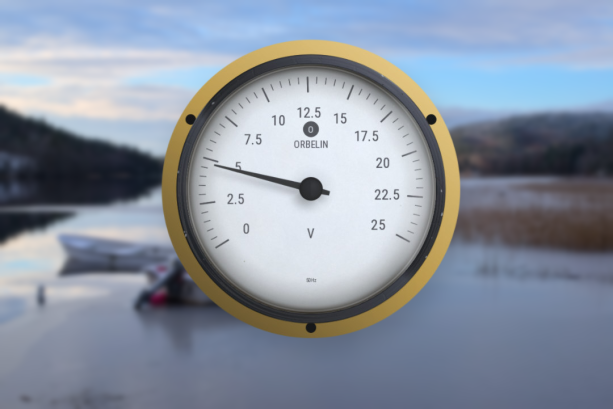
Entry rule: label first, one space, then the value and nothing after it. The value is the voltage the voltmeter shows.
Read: 4.75 V
